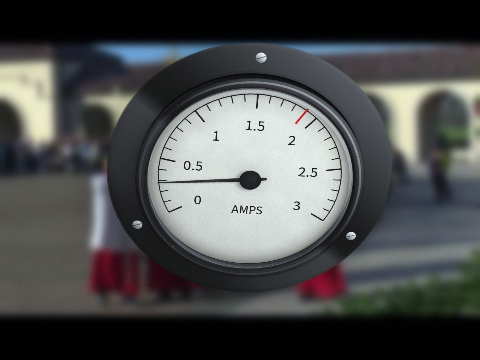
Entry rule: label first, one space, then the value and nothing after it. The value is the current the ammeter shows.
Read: 0.3 A
